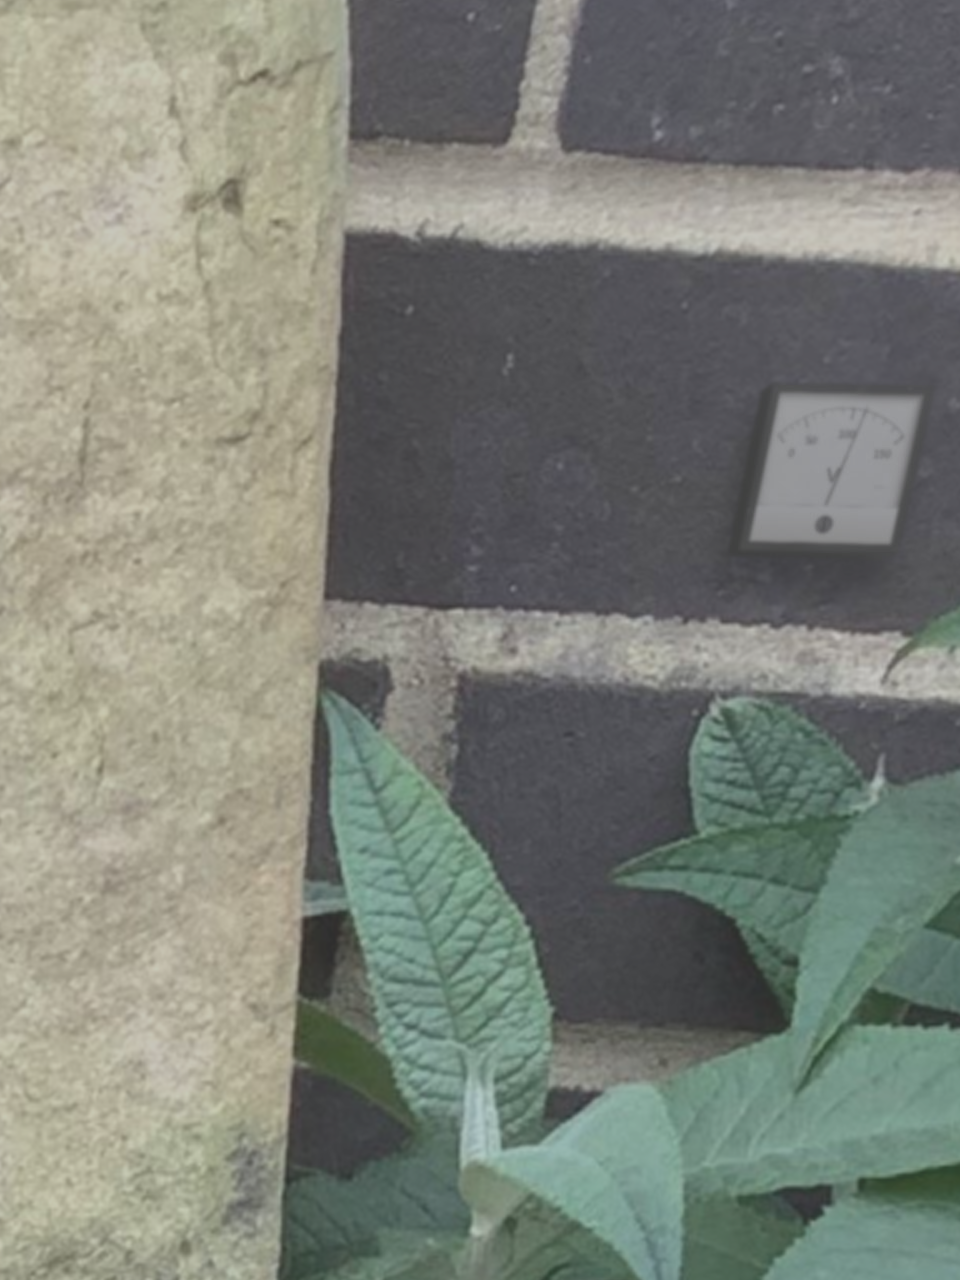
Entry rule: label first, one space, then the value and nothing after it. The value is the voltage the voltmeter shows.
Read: 110 V
